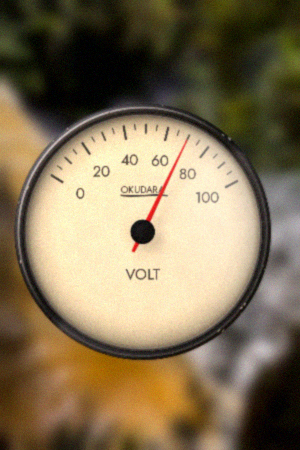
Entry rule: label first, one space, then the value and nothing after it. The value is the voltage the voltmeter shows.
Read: 70 V
